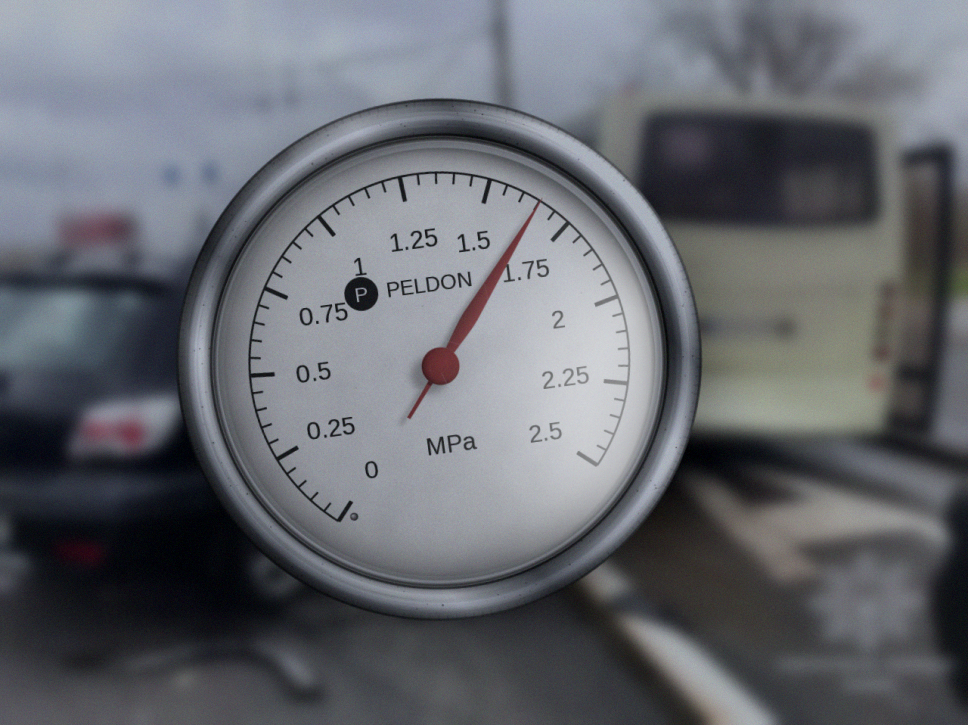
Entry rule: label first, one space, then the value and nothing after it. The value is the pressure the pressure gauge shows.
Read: 1.65 MPa
